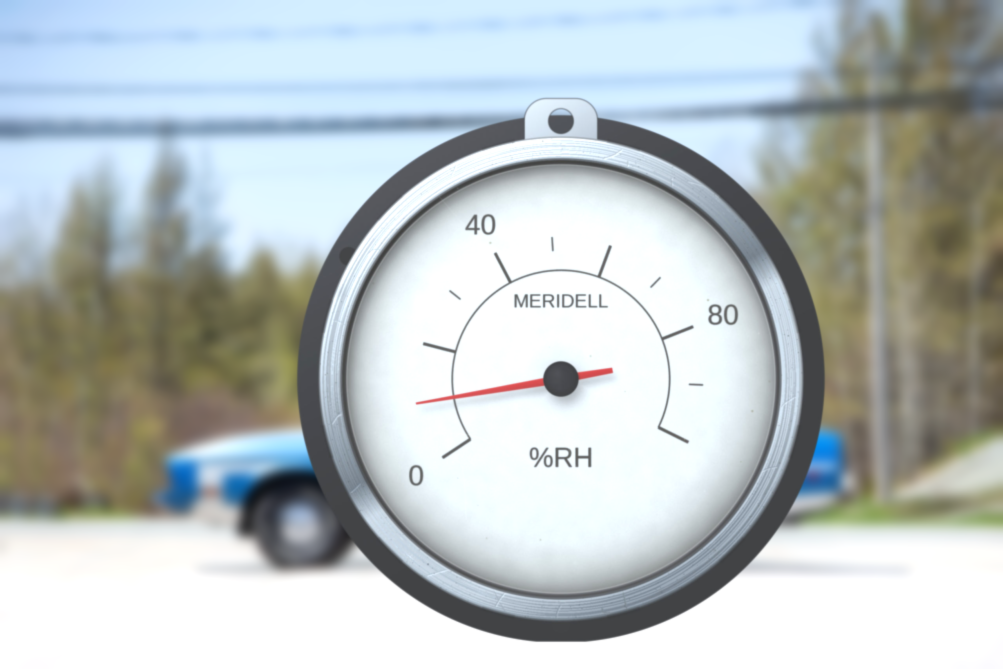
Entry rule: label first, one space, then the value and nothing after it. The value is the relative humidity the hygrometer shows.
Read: 10 %
